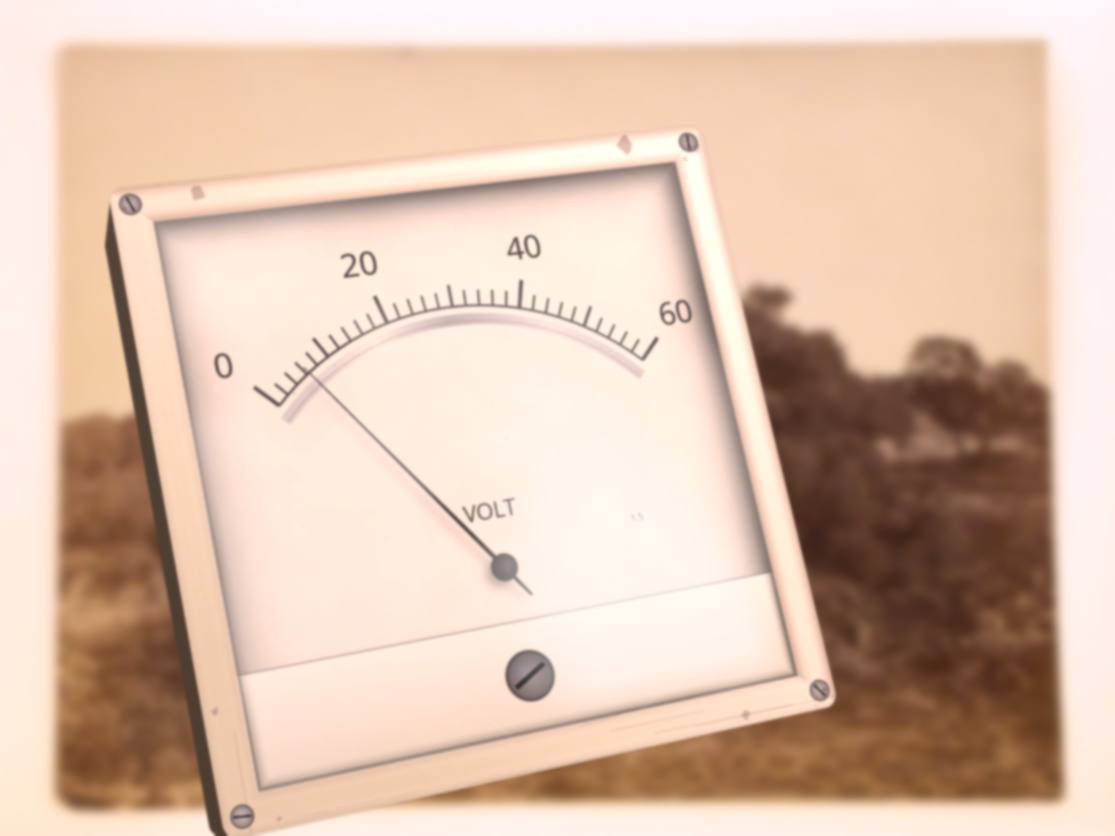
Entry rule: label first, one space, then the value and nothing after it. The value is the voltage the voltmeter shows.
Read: 6 V
